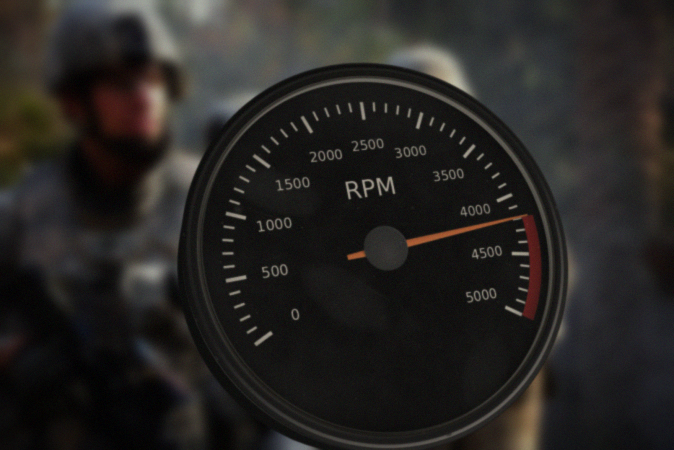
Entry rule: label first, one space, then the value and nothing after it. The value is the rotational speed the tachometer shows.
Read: 4200 rpm
